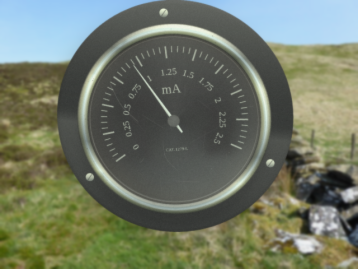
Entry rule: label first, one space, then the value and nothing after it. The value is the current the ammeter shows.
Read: 0.95 mA
